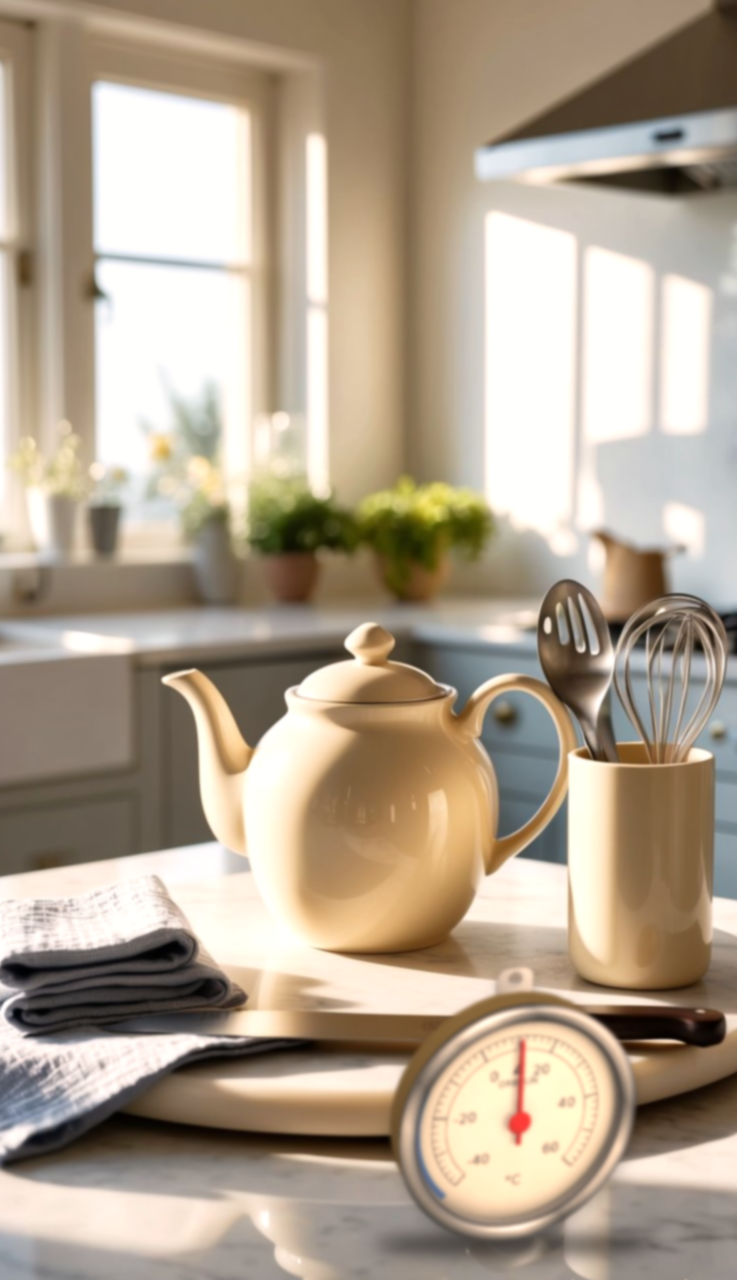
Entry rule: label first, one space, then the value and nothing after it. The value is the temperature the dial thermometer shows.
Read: 10 °C
